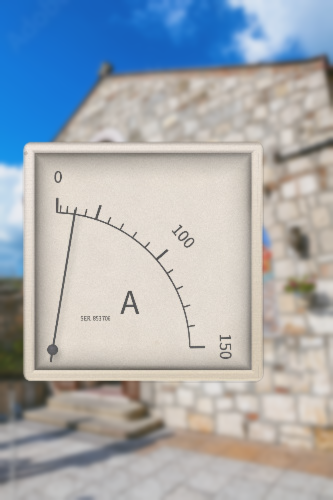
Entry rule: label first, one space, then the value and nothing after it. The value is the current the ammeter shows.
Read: 30 A
